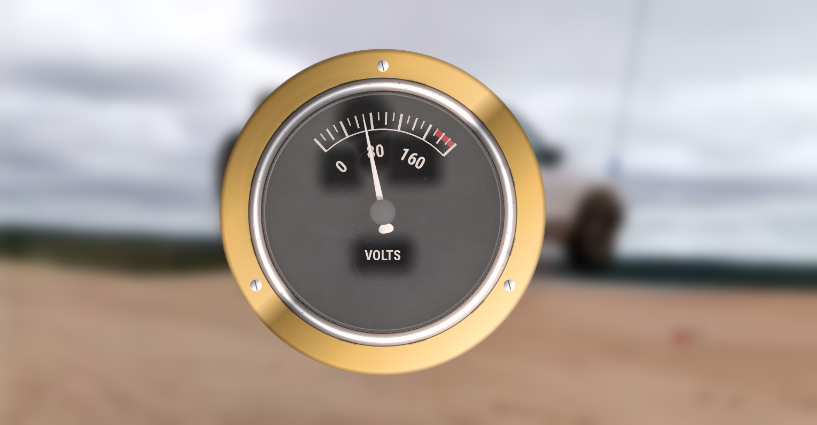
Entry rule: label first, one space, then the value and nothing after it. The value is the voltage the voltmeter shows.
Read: 70 V
